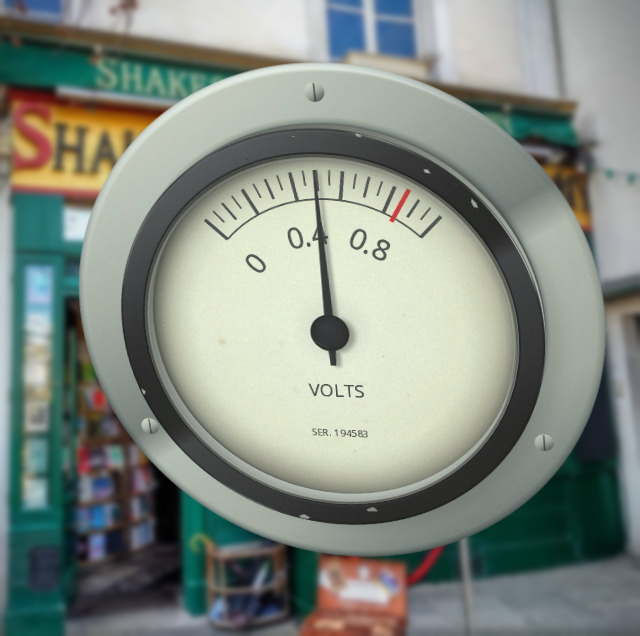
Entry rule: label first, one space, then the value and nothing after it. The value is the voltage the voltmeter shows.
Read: 0.5 V
